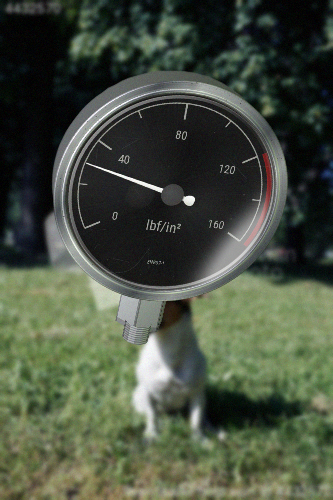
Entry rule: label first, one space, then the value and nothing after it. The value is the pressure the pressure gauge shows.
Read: 30 psi
